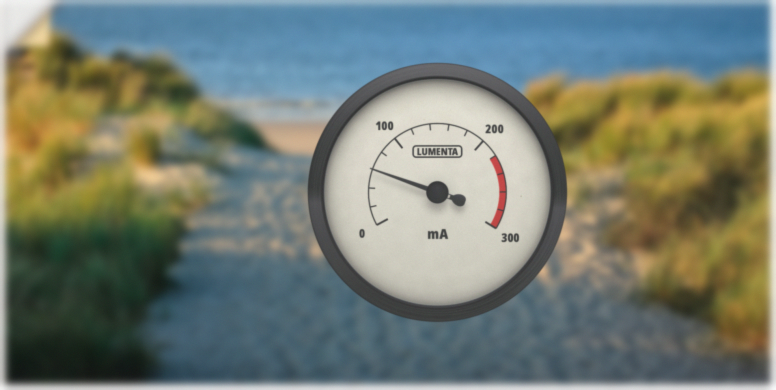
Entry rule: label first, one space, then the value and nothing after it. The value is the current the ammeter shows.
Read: 60 mA
